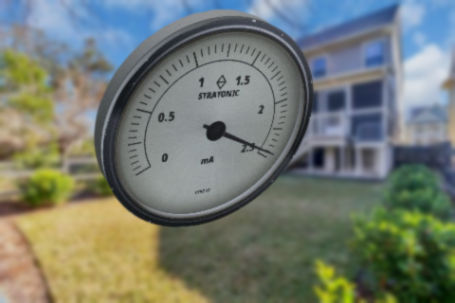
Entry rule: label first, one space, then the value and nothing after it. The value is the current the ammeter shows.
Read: 2.45 mA
